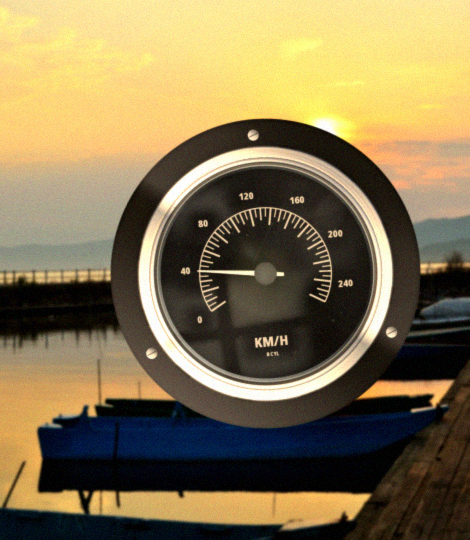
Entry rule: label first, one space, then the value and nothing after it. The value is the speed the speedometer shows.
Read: 40 km/h
